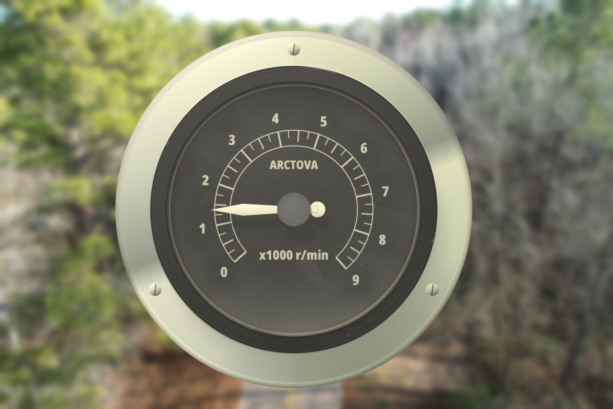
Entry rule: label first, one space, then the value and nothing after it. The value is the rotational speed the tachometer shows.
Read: 1375 rpm
